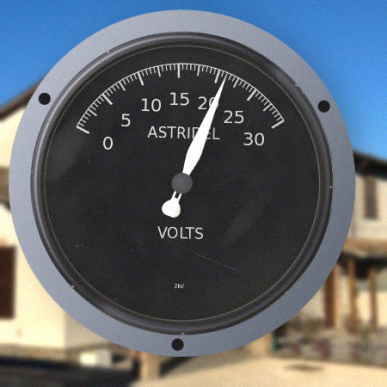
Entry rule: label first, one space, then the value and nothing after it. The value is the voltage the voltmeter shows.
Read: 21 V
